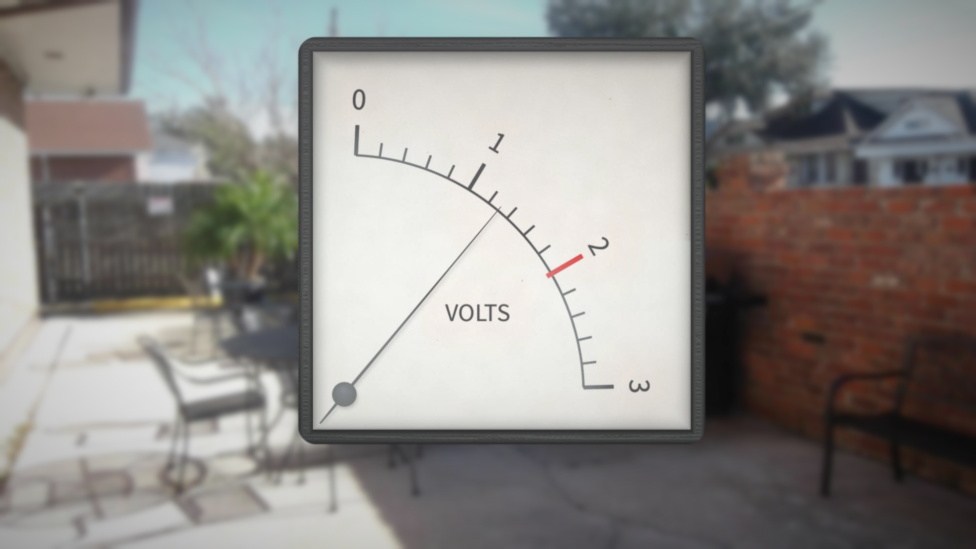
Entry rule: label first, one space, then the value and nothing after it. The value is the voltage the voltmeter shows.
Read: 1.3 V
